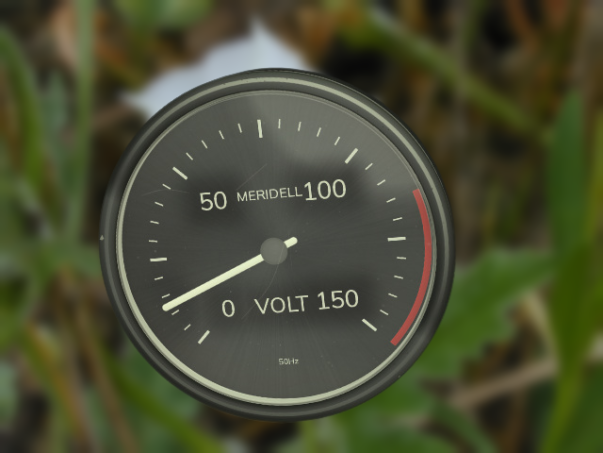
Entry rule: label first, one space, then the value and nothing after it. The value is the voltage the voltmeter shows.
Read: 12.5 V
